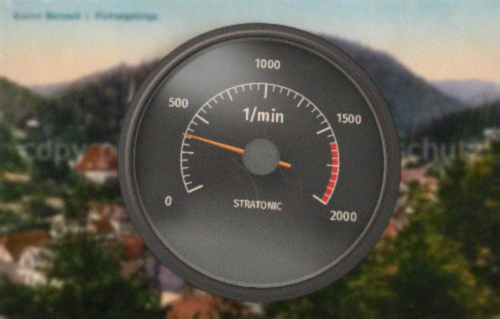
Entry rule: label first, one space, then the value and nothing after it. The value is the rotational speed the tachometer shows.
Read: 350 rpm
